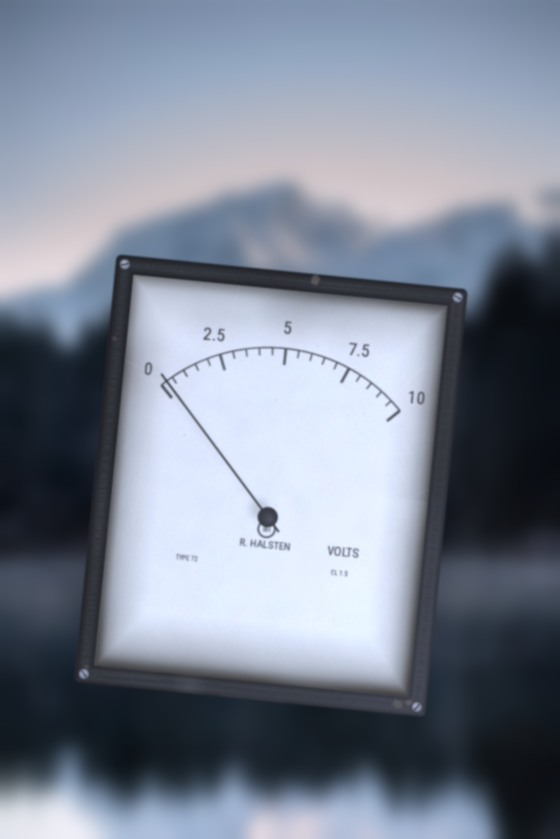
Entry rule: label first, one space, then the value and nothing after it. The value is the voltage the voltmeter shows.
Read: 0.25 V
